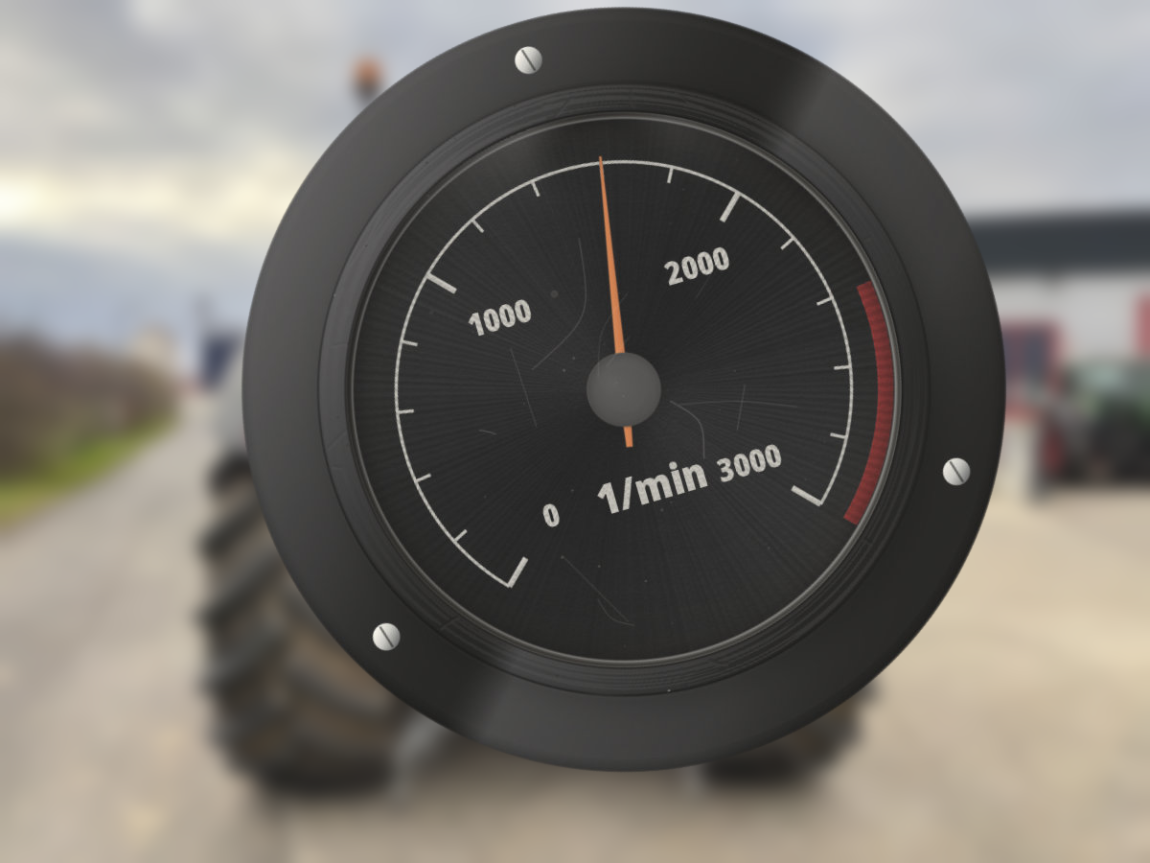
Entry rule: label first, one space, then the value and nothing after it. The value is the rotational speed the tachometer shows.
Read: 1600 rpm
